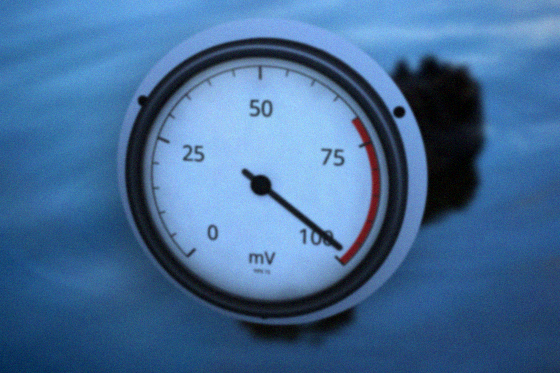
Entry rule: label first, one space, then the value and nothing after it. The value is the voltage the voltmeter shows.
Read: 97.5 mV
